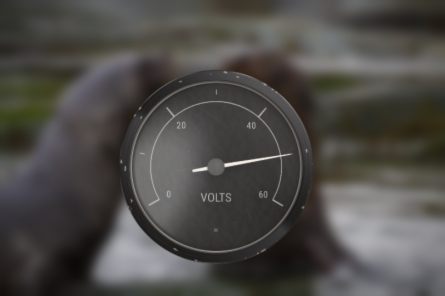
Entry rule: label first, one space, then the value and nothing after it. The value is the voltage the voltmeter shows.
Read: 50 V
